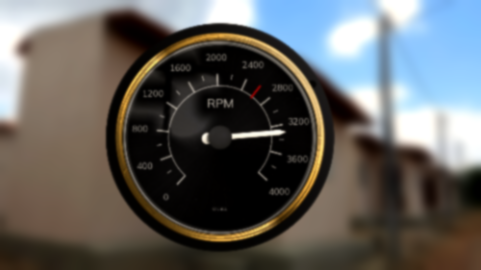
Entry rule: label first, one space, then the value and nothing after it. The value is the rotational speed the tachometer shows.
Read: 3300 rpm
